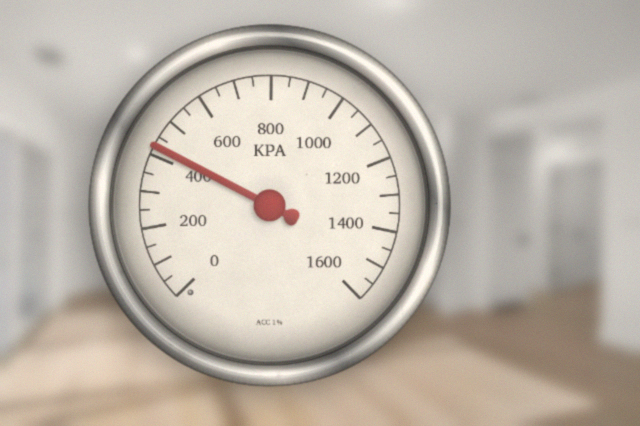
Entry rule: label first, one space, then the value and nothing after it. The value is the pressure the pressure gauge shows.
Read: 425 kPa
